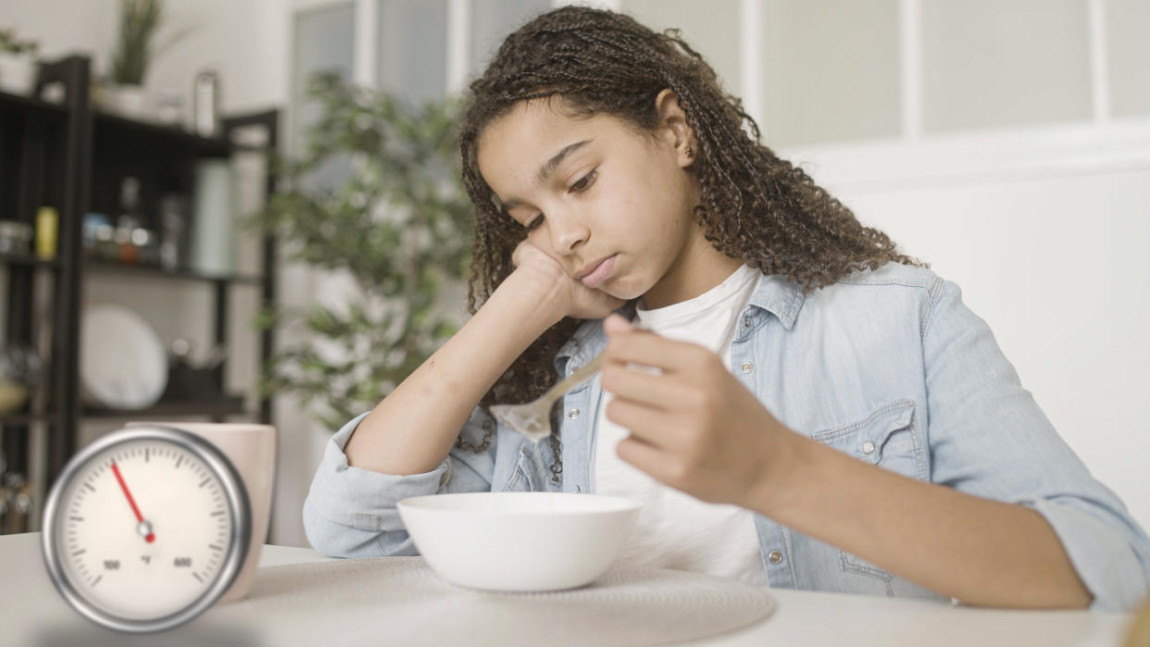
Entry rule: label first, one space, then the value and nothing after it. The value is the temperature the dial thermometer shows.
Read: 300 °F
